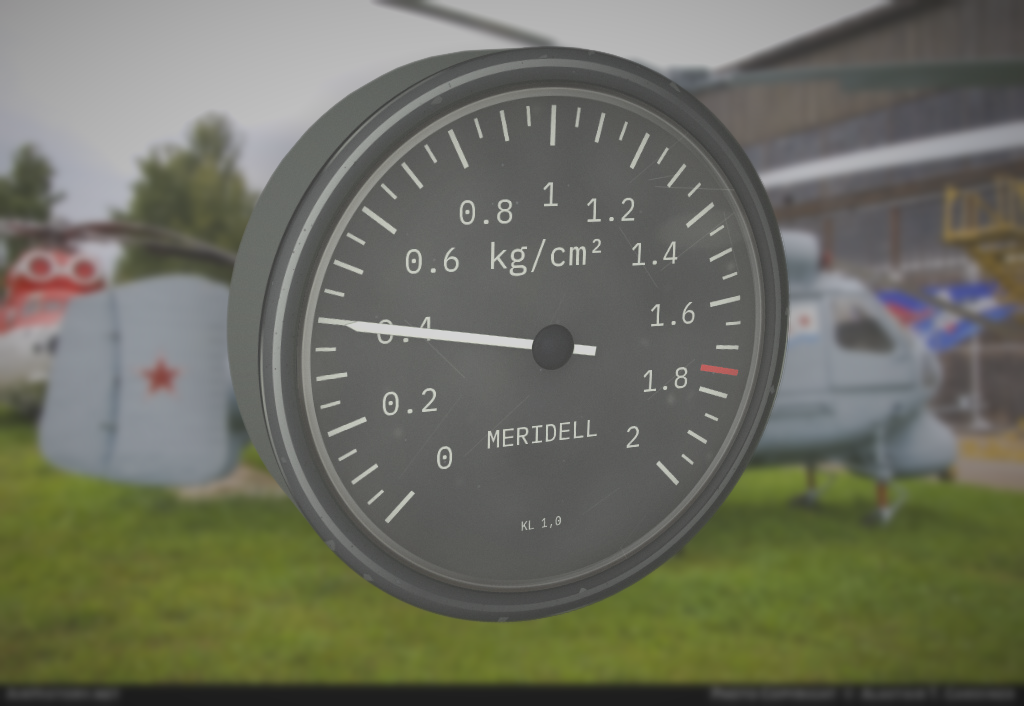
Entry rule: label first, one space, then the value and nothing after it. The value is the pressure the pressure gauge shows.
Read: 0.4 kg/cm²
